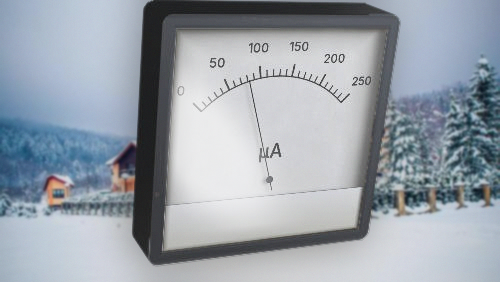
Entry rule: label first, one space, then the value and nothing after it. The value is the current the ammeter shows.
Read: 80 µA
